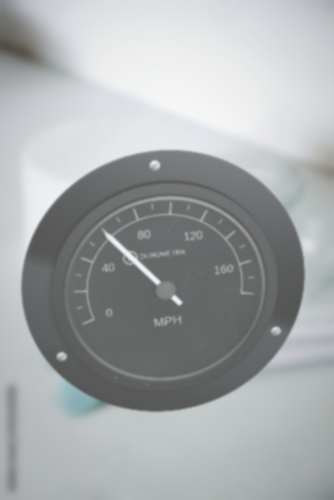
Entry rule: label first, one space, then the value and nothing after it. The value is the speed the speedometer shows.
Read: 60 mph
